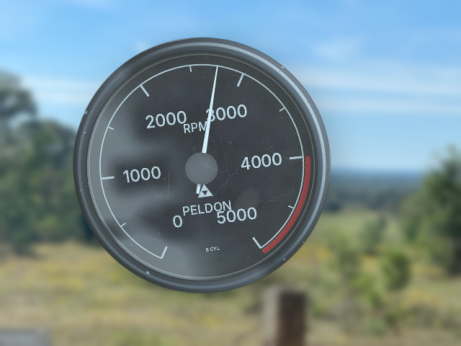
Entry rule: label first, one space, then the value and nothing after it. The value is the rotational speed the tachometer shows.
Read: 2750 rpm
